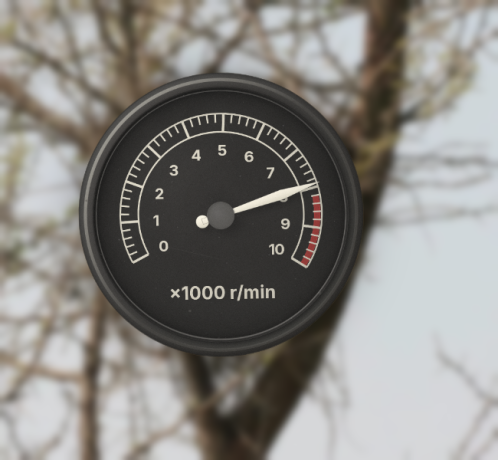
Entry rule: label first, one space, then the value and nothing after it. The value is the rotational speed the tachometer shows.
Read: 7900 rpm
